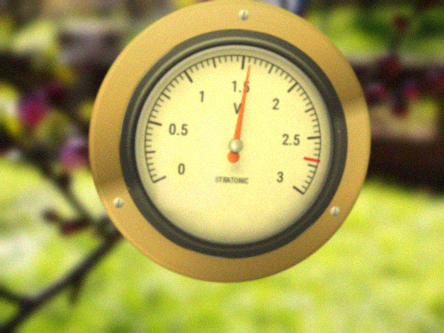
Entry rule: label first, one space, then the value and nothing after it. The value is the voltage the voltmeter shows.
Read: 1.55 V
